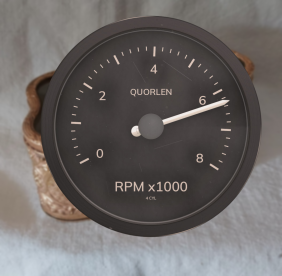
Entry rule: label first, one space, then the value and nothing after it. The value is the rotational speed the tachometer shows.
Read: 6300 rpm
